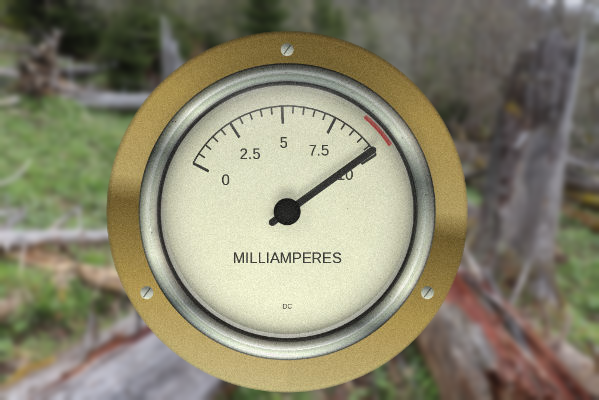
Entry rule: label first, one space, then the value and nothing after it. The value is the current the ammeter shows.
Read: 9.75 mA
